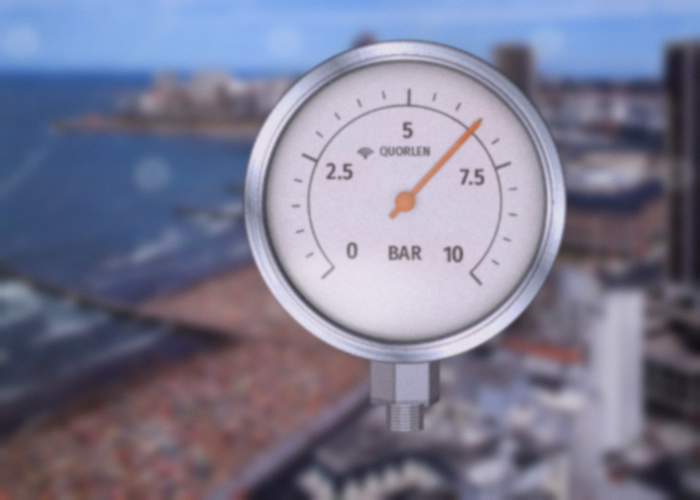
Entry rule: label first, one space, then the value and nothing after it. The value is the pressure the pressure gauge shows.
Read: 6.5 bar
